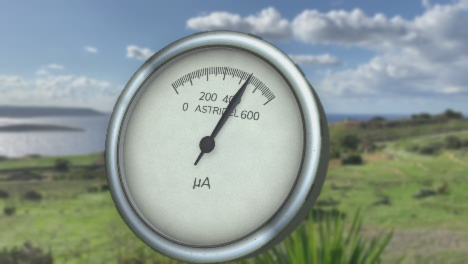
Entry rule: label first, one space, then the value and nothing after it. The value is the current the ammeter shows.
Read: 450 µA
